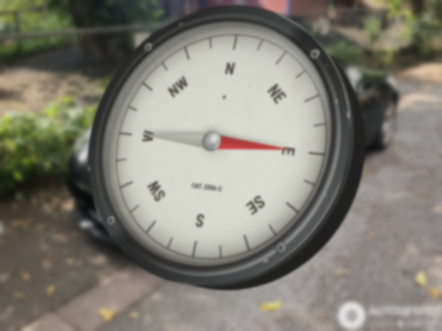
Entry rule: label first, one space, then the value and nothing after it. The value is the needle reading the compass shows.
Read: 90 °
